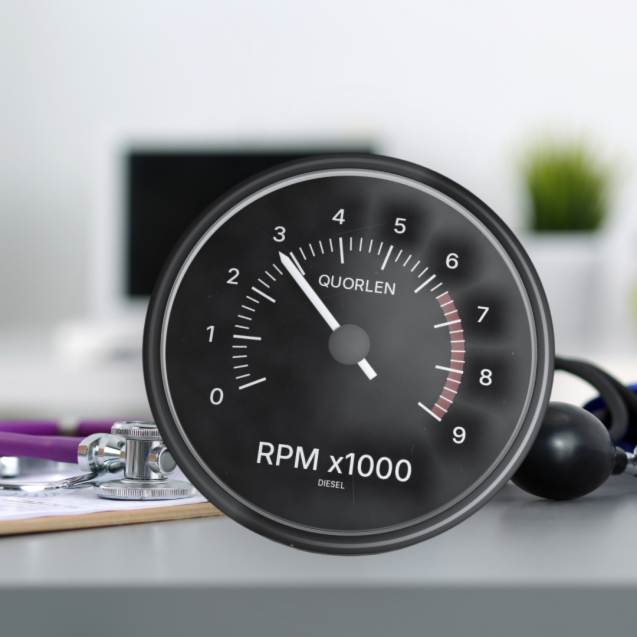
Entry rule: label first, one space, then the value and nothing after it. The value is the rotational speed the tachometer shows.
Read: 2800 rpm
